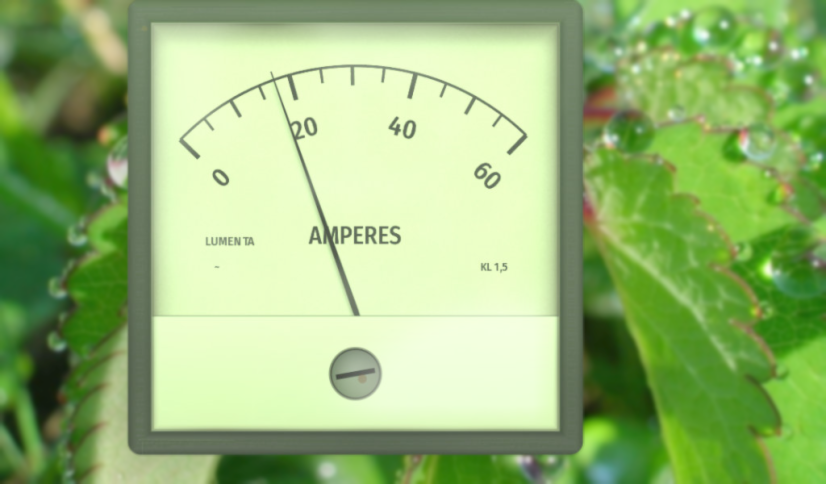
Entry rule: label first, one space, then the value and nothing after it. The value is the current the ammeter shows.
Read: 17.5 A
